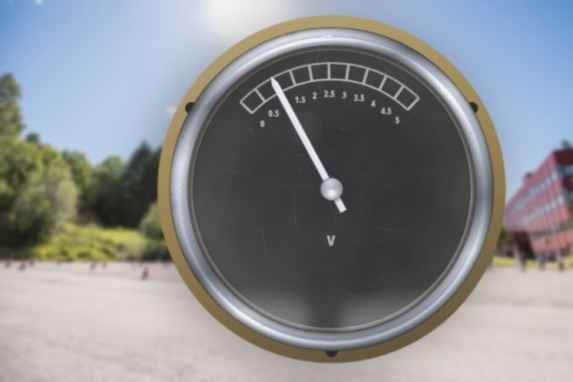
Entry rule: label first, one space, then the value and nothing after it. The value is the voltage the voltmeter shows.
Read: 1 V
